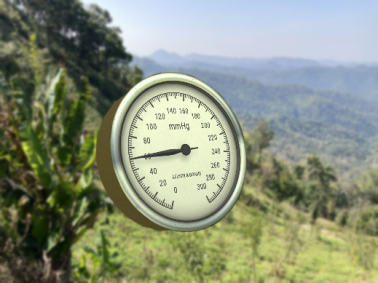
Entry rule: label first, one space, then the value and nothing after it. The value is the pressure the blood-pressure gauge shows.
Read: 60 mmHg
